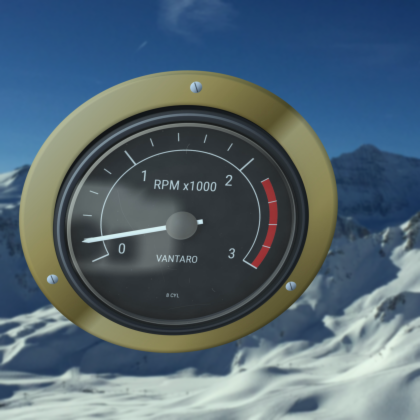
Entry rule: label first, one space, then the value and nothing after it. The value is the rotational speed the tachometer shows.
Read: 200 rpm
